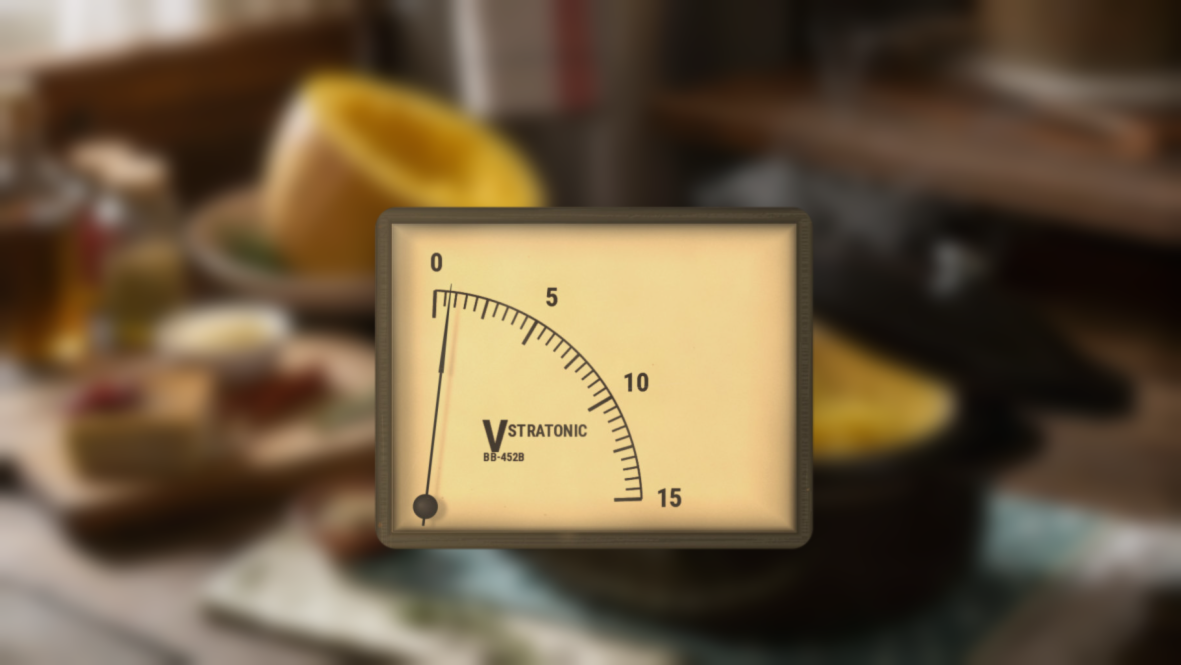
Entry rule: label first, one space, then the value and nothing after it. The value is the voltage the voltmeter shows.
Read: 0.75 V
